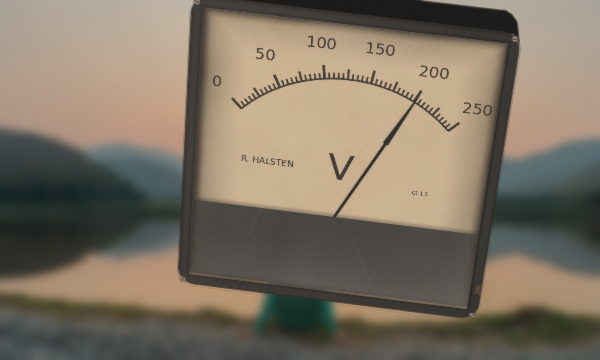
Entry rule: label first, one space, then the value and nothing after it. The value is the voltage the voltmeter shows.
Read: 200 V
